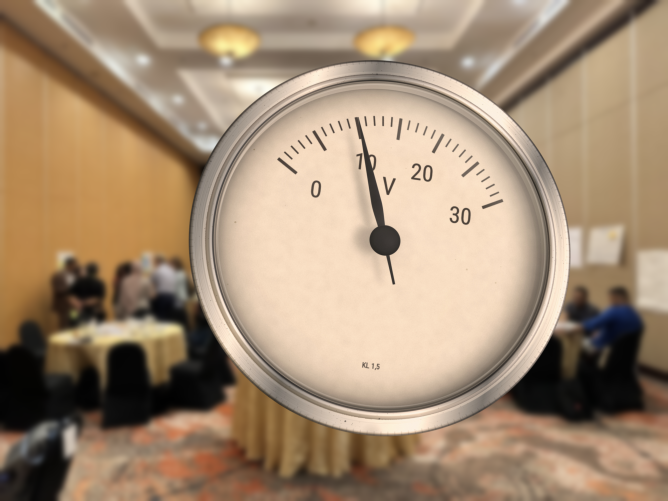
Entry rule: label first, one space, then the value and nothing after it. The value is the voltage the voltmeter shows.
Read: 10 V
